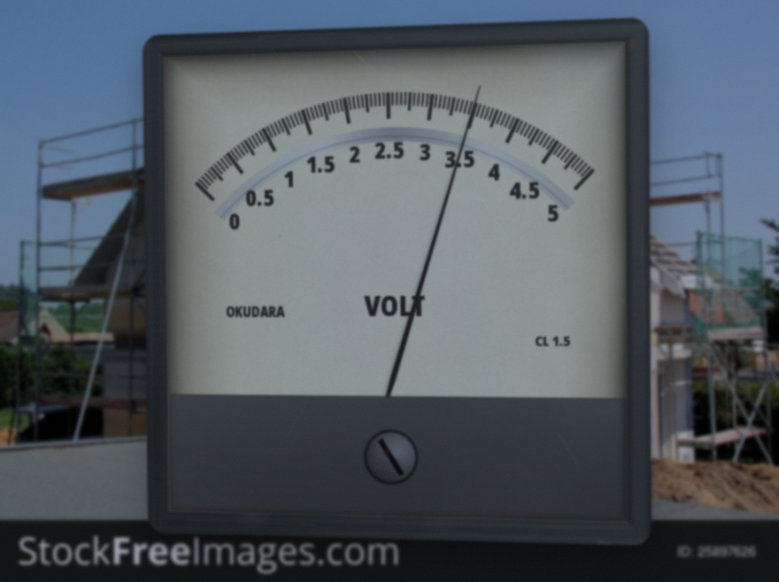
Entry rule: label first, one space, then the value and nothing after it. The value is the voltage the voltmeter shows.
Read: 3.5 V
